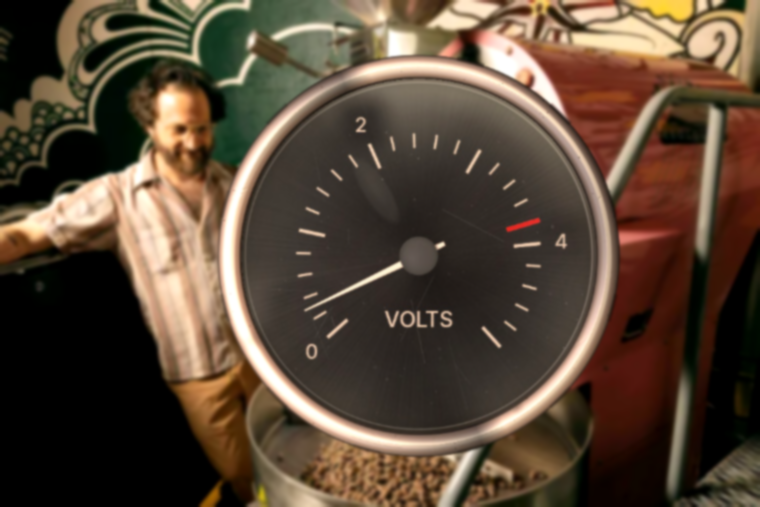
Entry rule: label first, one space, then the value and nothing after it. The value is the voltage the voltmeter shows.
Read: 0.3 V
